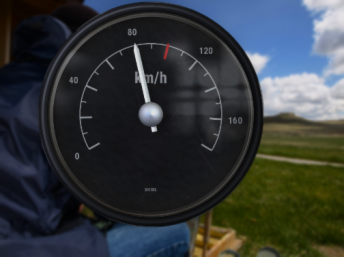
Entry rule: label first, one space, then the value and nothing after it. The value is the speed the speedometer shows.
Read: 80 km/h
